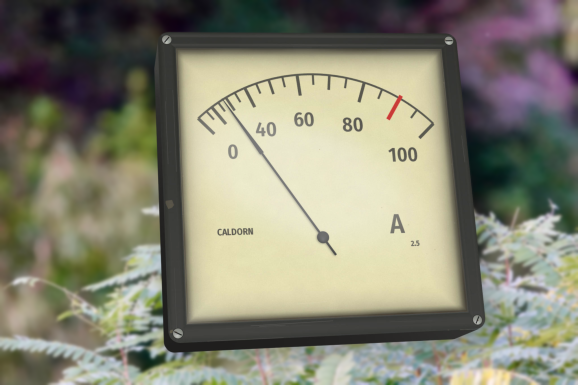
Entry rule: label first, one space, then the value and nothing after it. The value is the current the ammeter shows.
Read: 27.5 A
